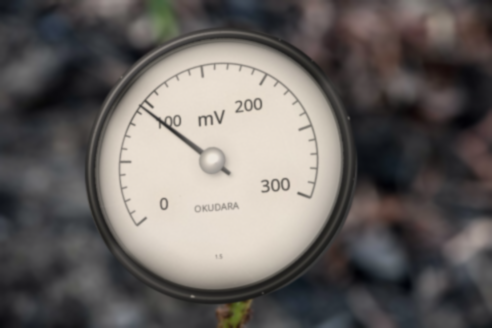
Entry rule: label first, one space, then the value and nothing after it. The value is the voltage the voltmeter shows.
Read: 95 mV
